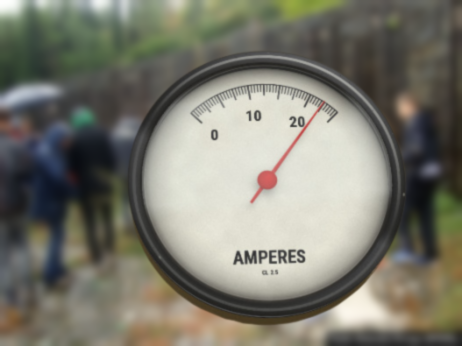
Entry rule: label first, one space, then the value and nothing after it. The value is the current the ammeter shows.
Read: 22.5 A
